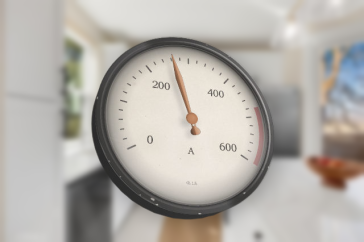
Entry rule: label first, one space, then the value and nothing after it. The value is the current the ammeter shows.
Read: 260 A
